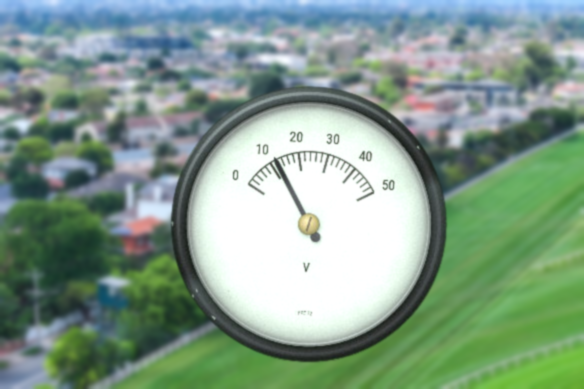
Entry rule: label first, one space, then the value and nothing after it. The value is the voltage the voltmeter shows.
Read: 12 V
